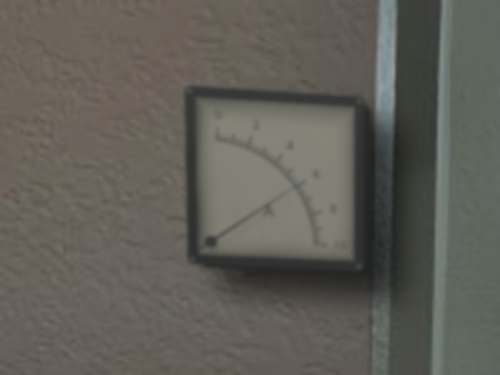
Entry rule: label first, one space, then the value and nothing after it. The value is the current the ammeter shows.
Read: 6 A
